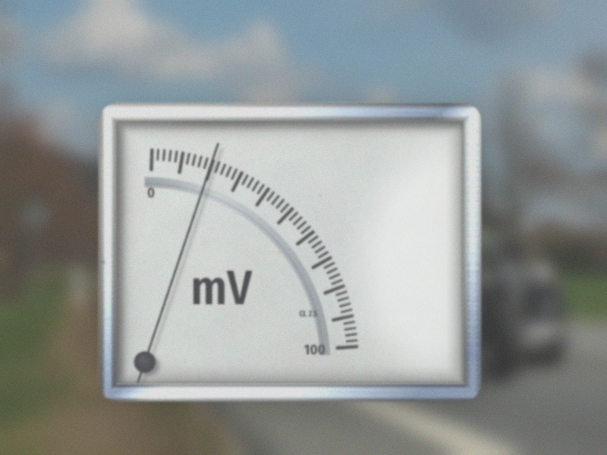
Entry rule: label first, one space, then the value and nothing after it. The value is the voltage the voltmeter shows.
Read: 20 mV
